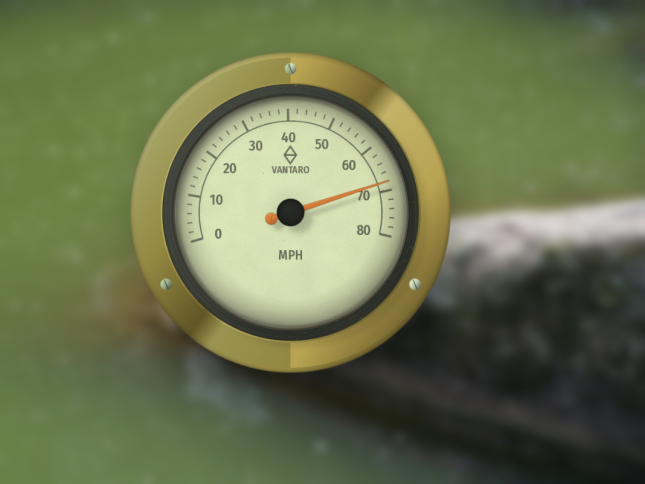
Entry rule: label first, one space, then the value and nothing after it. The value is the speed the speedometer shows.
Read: 68 mph
